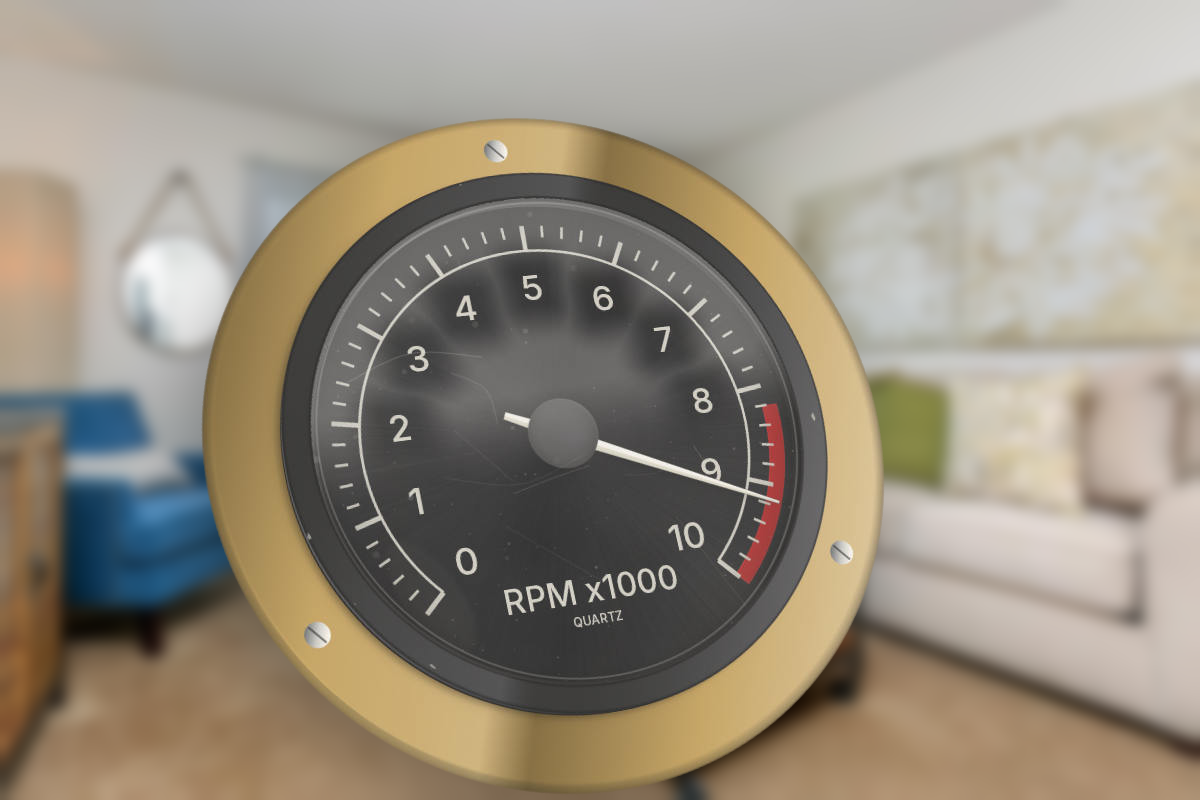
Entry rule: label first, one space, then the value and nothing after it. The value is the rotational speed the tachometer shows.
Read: 9200 rpm
